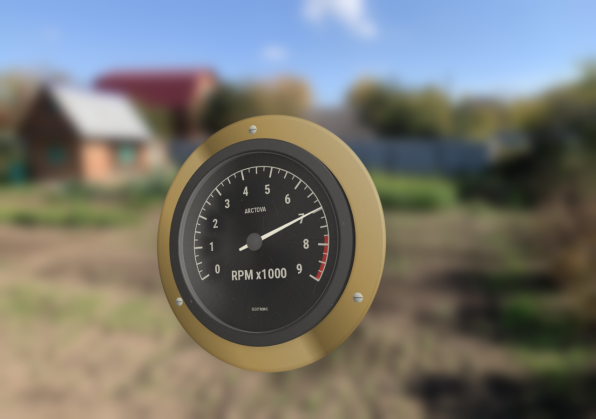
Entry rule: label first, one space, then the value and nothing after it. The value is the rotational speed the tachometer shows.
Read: 7000 rpm
